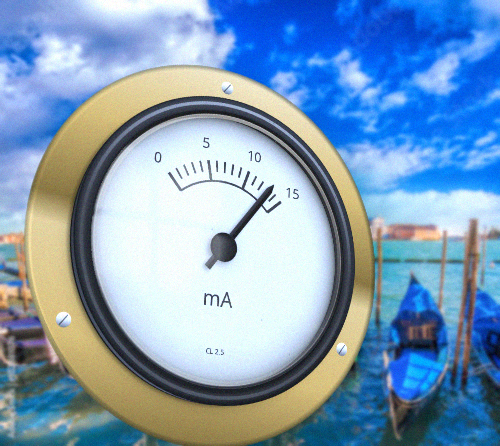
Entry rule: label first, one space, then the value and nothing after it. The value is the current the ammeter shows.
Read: 13 mA
